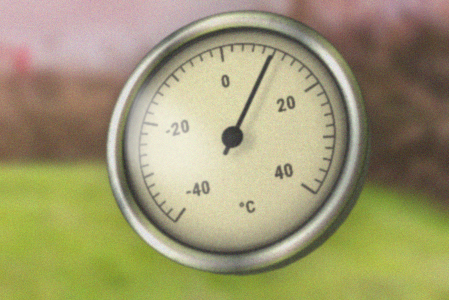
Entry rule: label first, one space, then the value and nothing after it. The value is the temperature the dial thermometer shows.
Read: 10 °C
